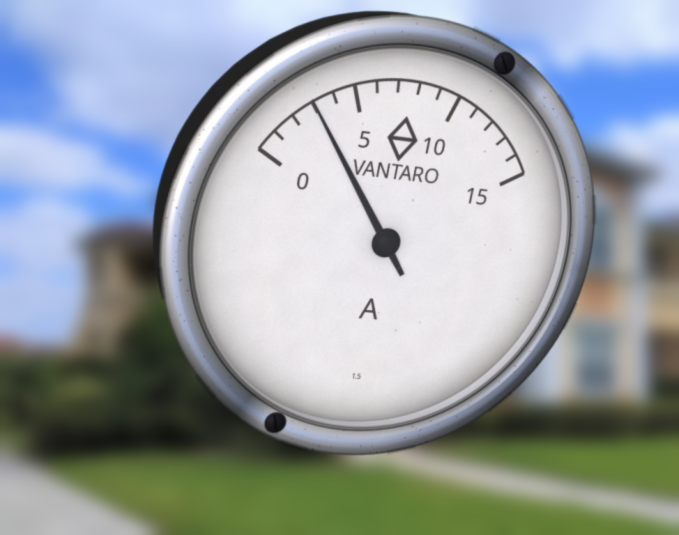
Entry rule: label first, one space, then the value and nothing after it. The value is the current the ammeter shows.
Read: 3 A
